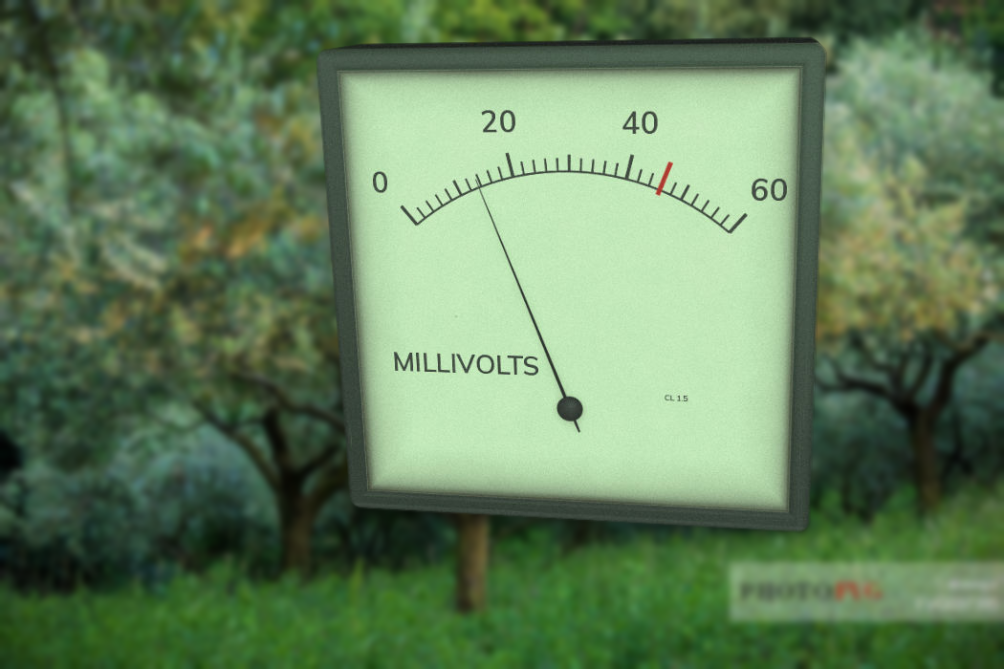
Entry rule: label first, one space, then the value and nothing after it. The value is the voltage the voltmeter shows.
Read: 14 mV
